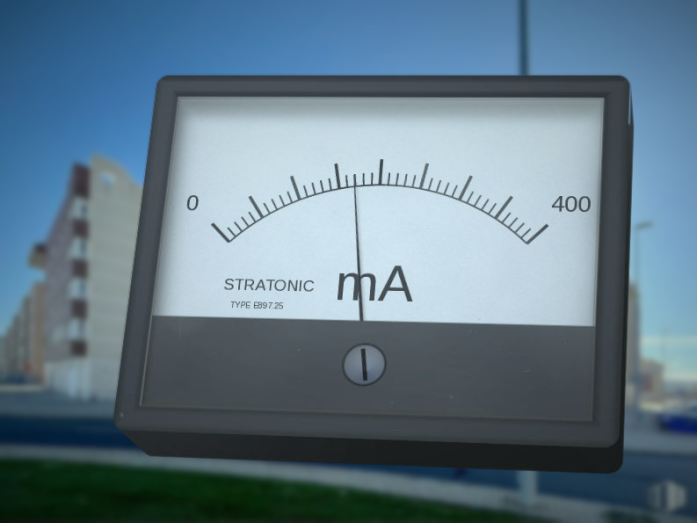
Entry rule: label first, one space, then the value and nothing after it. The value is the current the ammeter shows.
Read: 170 mA
